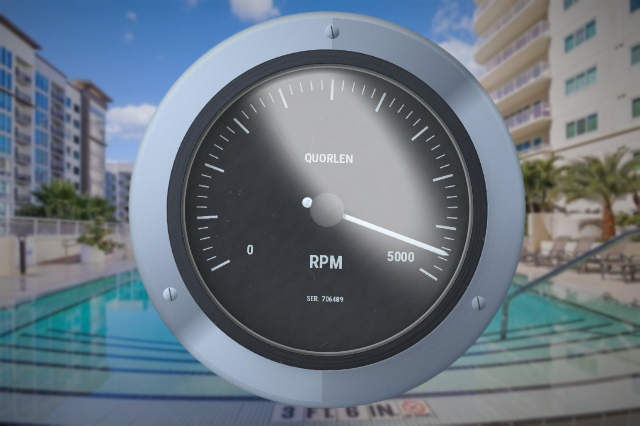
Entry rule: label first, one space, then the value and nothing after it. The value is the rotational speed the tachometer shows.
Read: 4750 rpm
